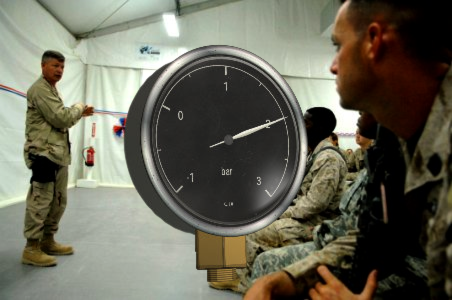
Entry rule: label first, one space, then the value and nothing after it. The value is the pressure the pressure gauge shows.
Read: 2 bar
